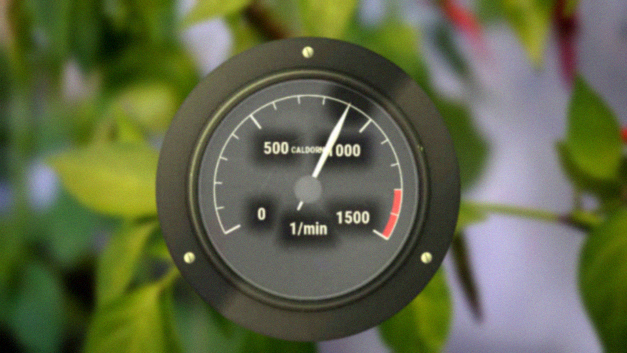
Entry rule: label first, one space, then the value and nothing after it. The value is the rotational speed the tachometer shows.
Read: 900 rpm
